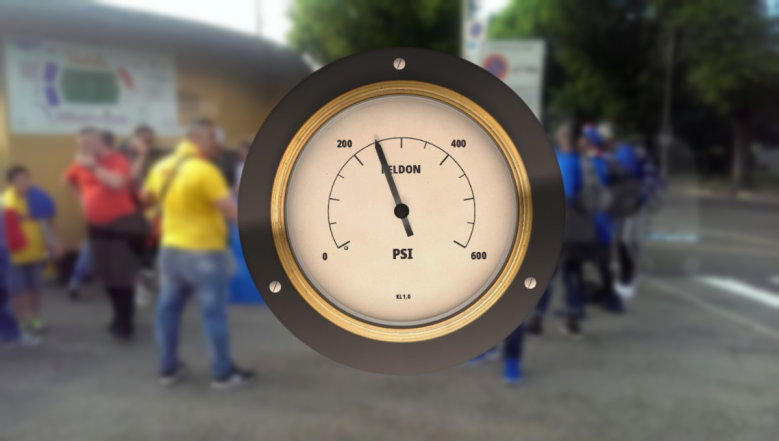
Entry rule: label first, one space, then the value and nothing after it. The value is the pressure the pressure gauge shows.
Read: 250 psi
